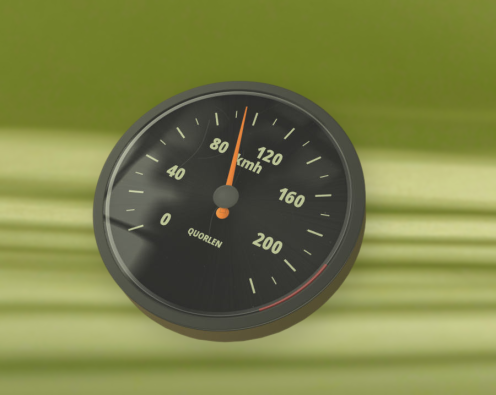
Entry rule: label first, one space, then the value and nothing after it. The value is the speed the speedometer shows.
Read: 95 km/h
